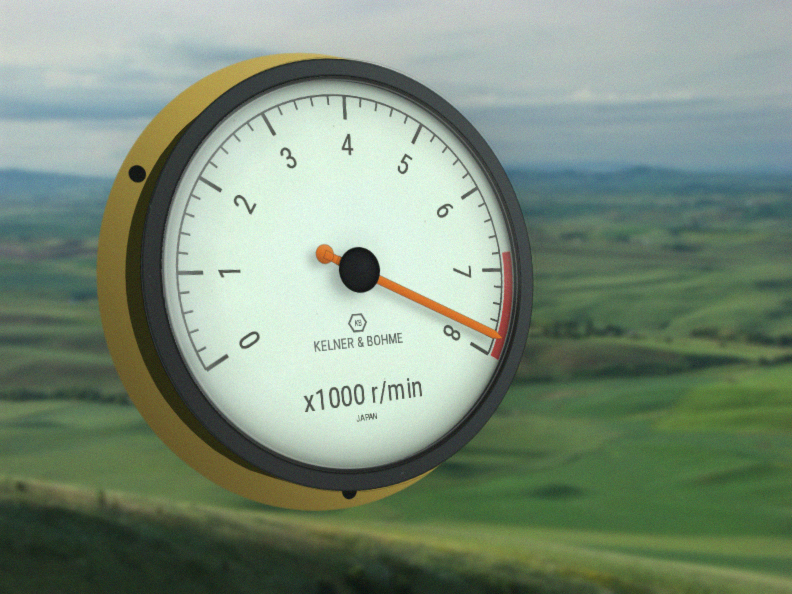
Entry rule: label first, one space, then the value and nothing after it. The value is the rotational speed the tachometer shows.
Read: 7800 rpm
